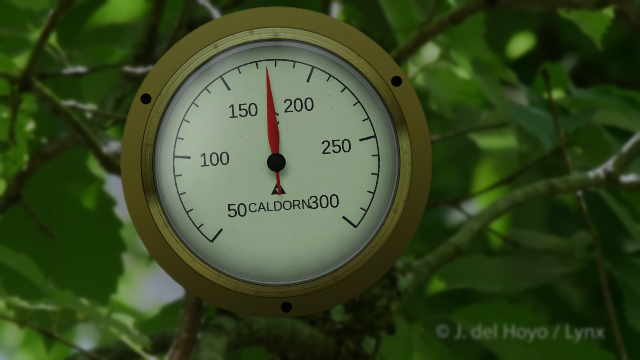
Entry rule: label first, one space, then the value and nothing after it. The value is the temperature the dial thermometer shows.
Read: 175 °C
